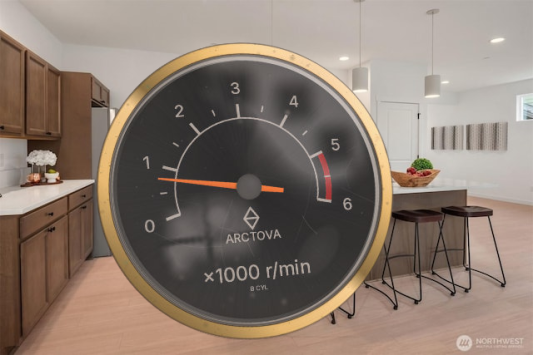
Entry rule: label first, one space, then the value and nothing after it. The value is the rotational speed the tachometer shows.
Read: 750 rpm
